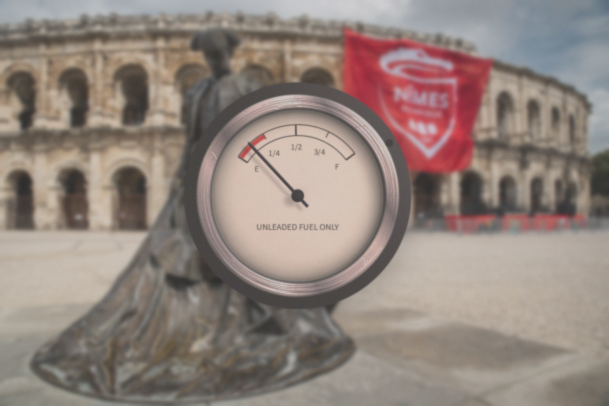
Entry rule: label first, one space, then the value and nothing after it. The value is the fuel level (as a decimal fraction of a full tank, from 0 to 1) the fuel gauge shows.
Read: 0.125
